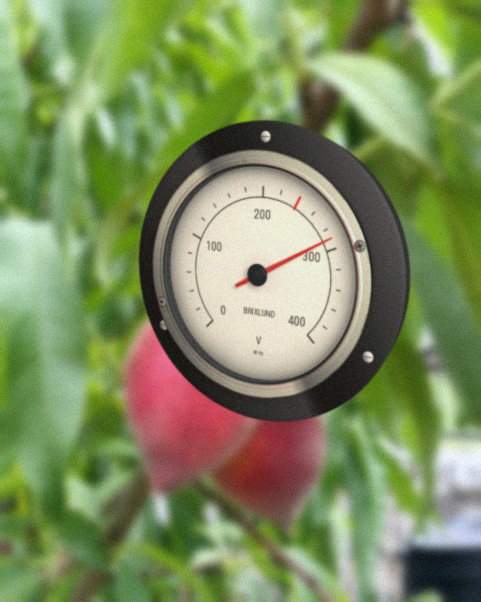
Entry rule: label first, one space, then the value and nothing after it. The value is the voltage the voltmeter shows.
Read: 290 V
